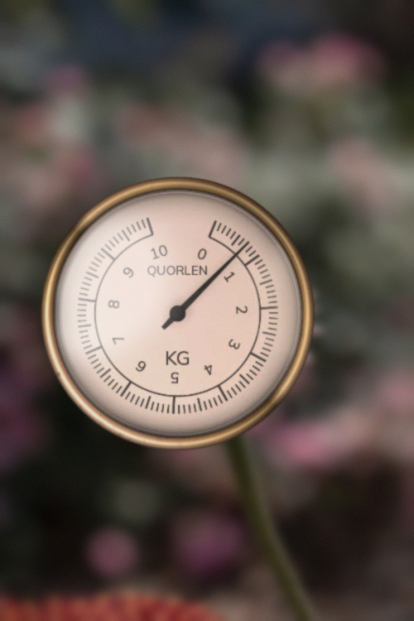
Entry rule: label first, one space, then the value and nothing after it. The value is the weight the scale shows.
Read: 0.7 kg
